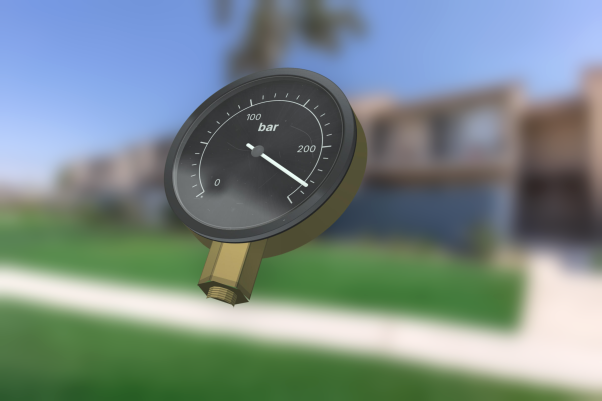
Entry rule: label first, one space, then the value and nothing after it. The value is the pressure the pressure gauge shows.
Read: 235 bar
